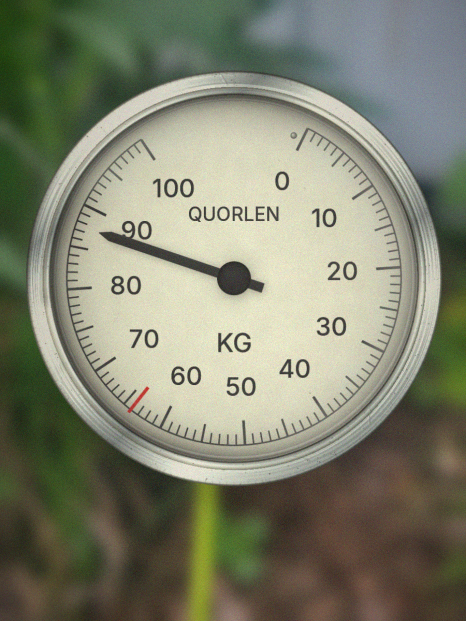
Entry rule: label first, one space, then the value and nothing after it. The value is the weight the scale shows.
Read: 87.5 kg
